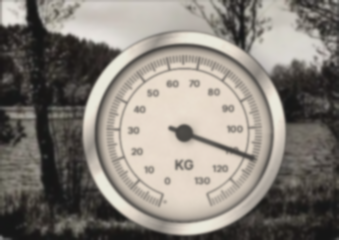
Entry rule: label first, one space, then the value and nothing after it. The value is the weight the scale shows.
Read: 110 kg
